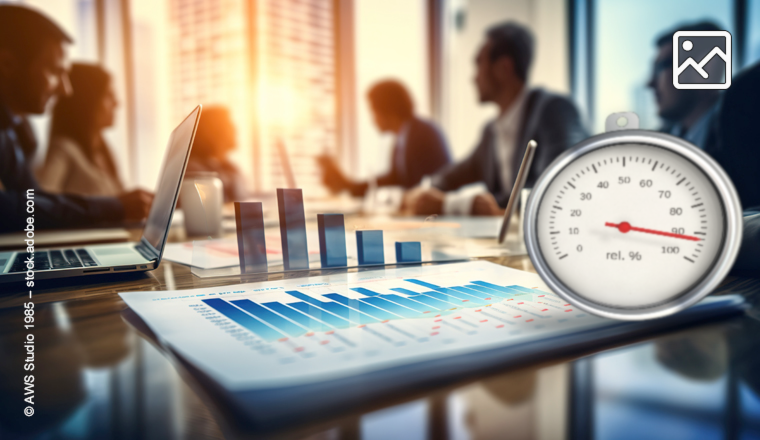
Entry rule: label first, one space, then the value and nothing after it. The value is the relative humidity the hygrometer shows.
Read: 92 %
